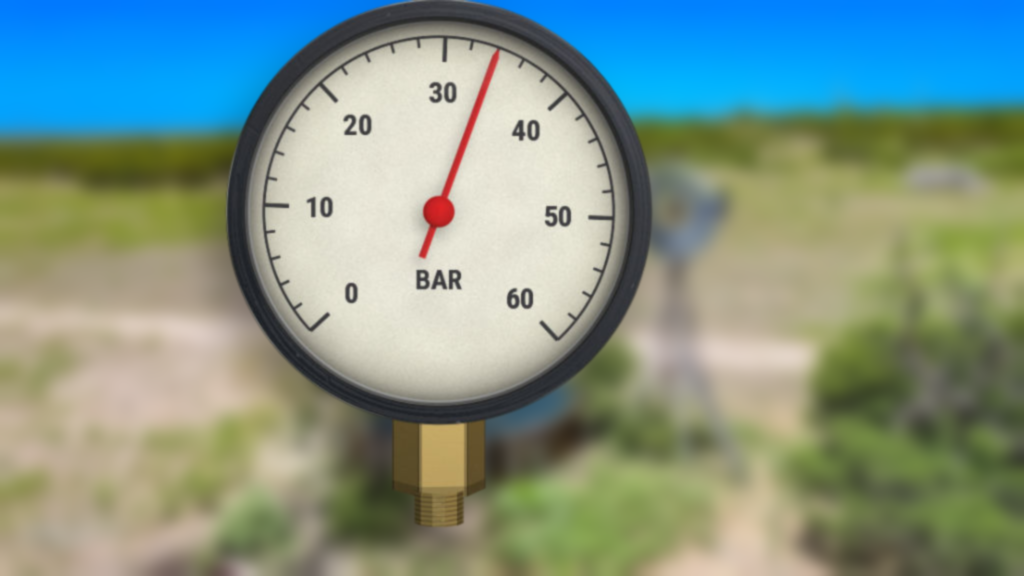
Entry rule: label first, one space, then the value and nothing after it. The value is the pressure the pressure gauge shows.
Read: 34 bar
